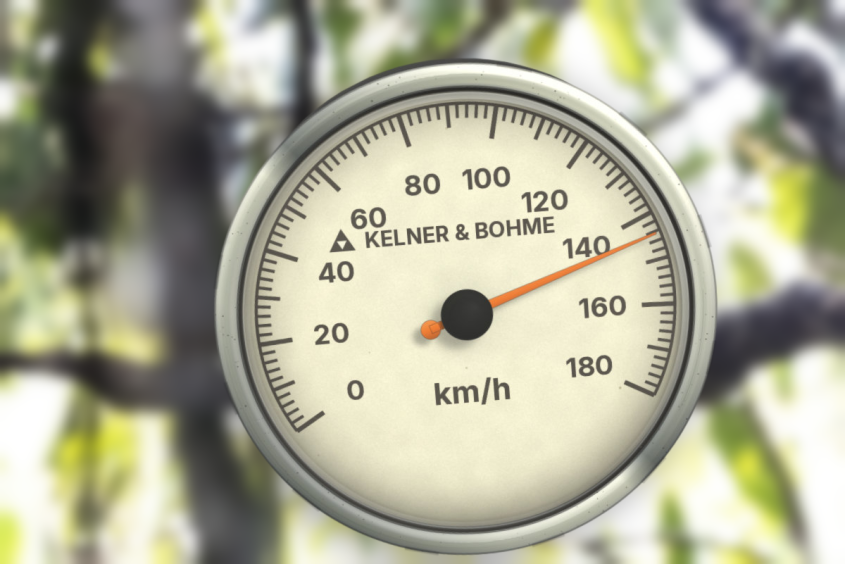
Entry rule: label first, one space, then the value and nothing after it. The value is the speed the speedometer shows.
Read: 144 km/h
